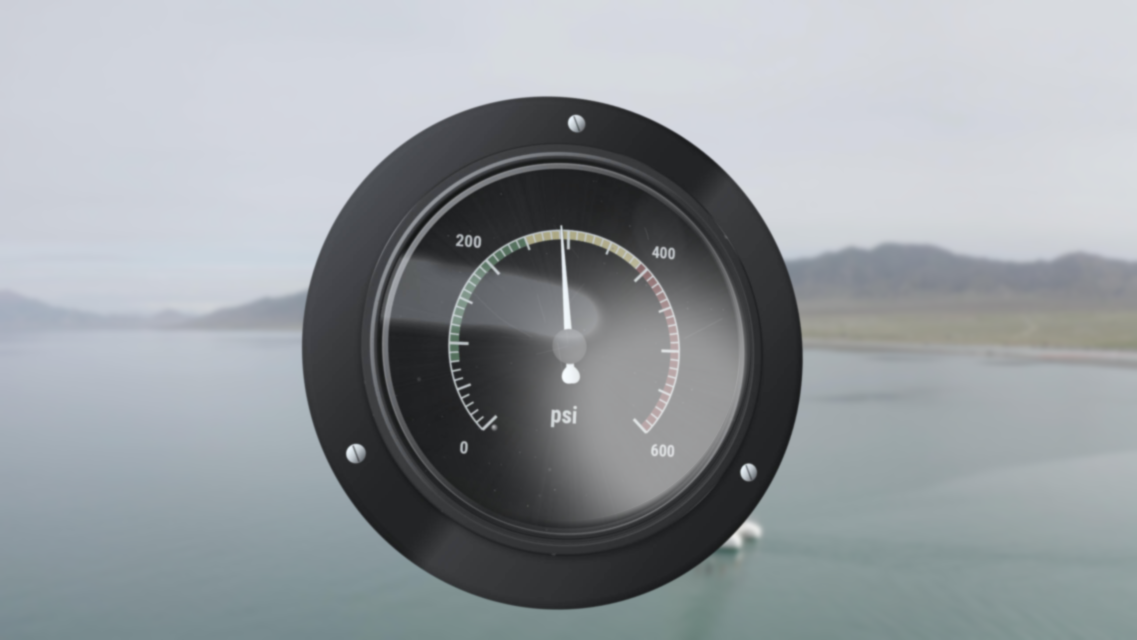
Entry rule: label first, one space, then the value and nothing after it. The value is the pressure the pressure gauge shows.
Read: 290 psi
